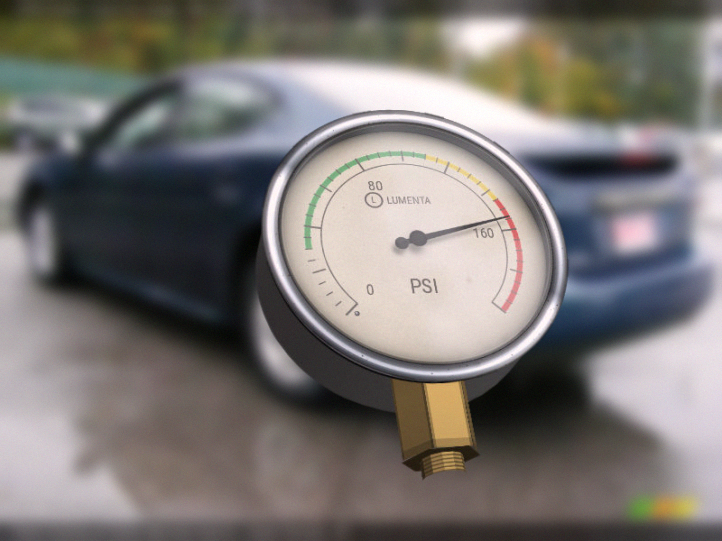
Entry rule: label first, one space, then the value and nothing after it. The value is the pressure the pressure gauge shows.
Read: 155 psi
